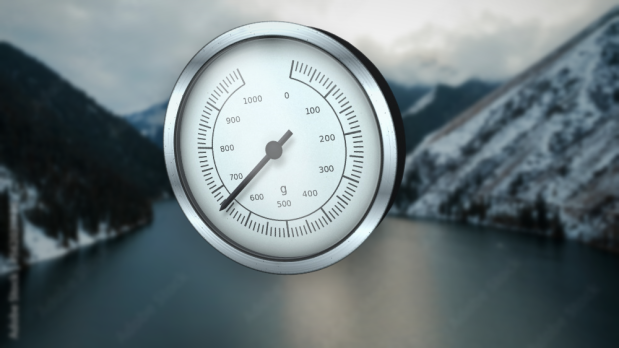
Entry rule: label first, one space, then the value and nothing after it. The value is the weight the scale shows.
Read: 660 g
